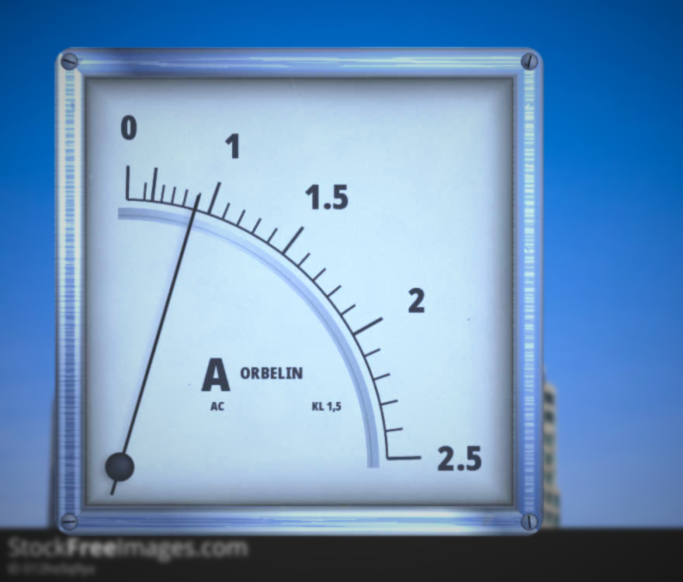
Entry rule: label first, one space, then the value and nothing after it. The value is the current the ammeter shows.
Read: 0.9 A
